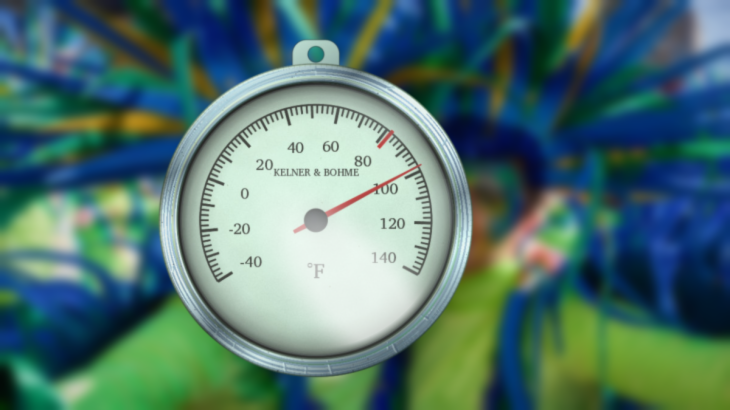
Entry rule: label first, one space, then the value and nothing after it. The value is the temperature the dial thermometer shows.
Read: 98 °F
